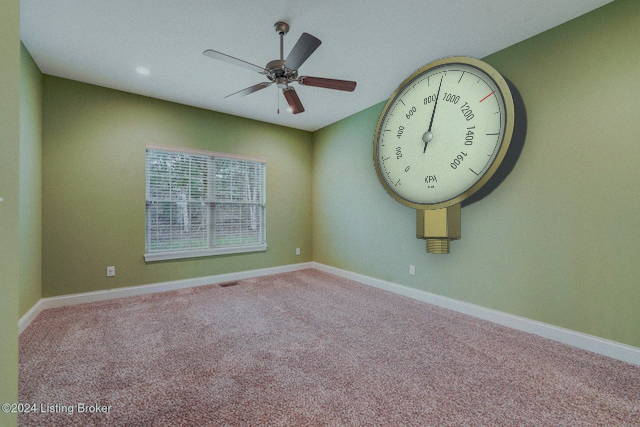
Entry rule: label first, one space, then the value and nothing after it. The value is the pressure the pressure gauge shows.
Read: 900 kPa
